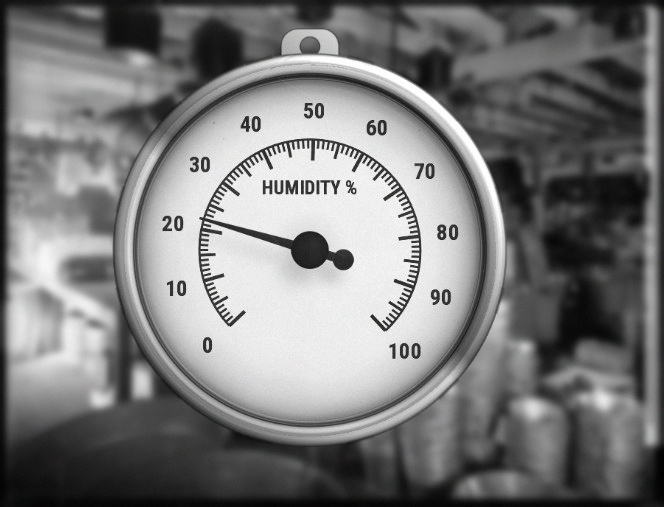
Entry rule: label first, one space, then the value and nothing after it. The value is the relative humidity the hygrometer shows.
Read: 22 %
